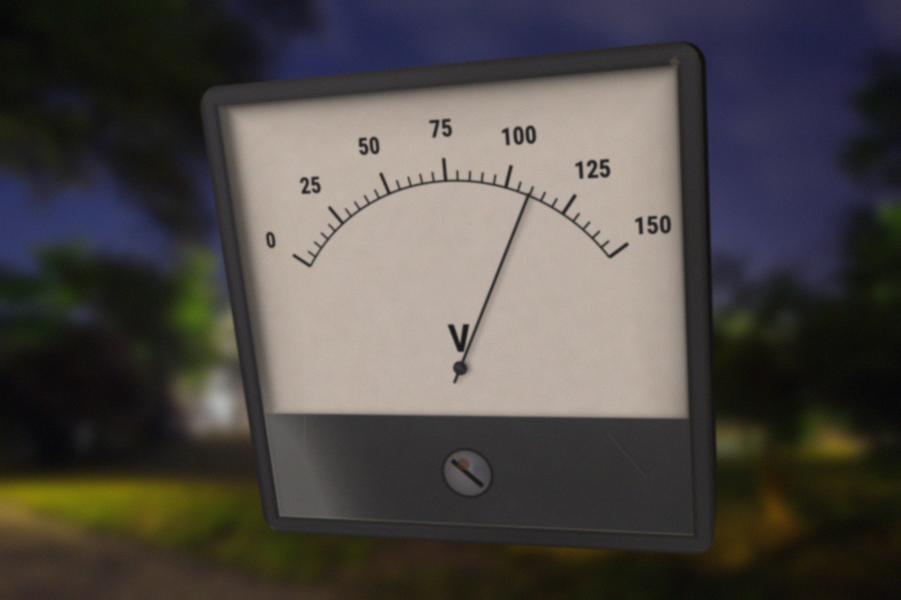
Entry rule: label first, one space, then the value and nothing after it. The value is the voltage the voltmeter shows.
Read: 110 V
